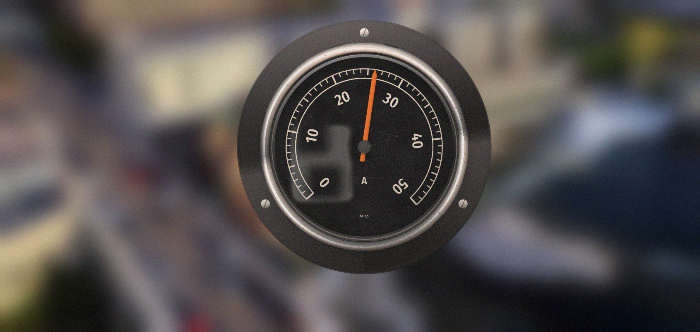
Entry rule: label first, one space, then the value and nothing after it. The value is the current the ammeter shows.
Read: 26 A
